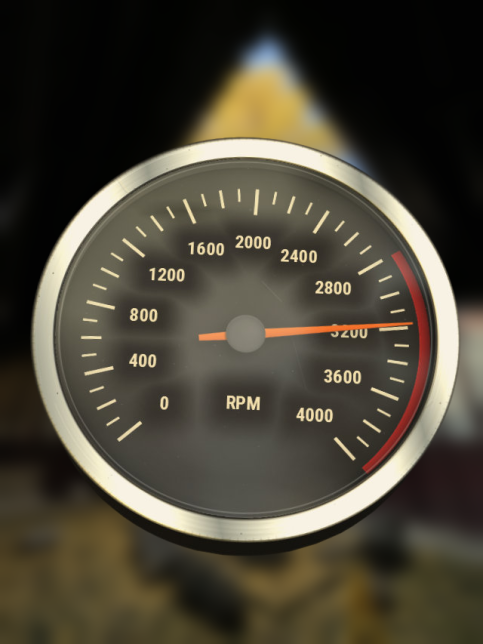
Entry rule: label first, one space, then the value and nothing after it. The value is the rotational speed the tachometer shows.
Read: 3200 rpm
